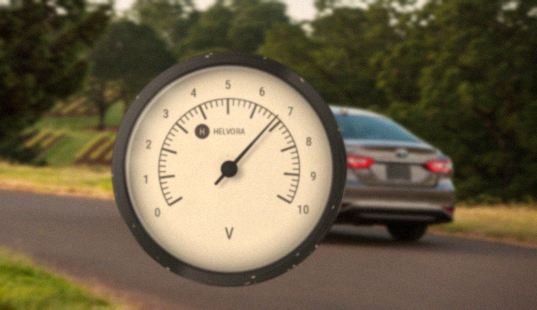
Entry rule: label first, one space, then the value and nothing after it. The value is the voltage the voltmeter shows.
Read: 6.8 V
